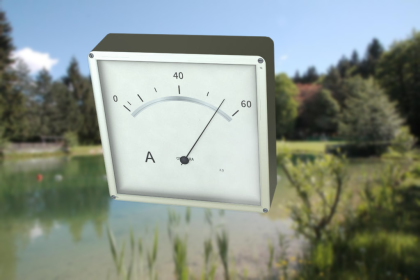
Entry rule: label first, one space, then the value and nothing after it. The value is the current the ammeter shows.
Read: 55 A
